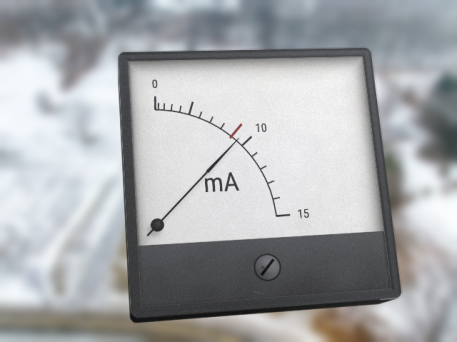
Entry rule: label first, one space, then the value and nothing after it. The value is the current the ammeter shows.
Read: 9.5 mA
